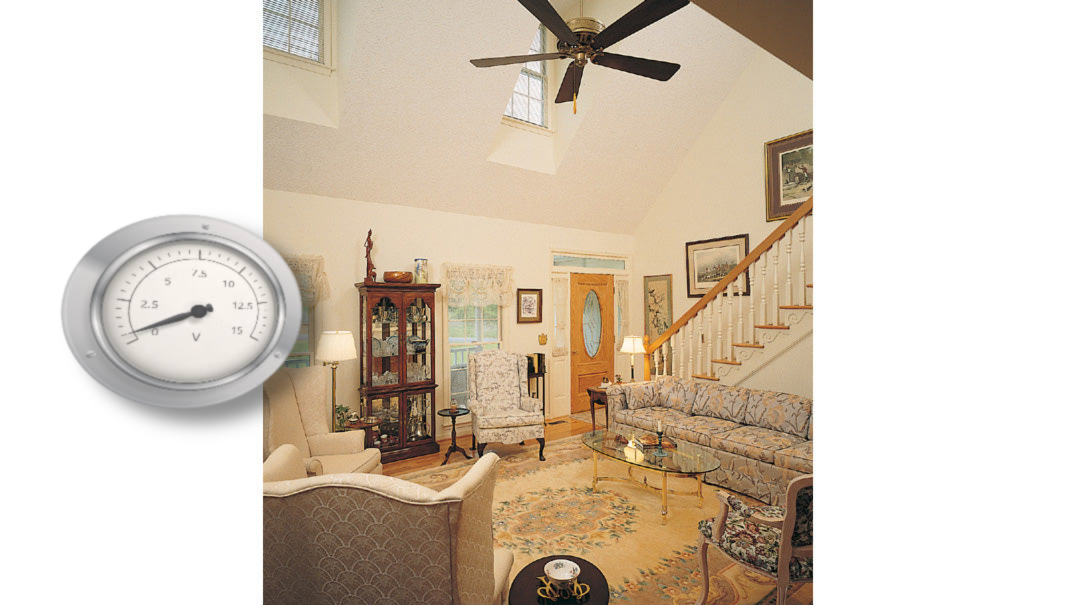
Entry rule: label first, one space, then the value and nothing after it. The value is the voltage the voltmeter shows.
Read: 0.5 V
